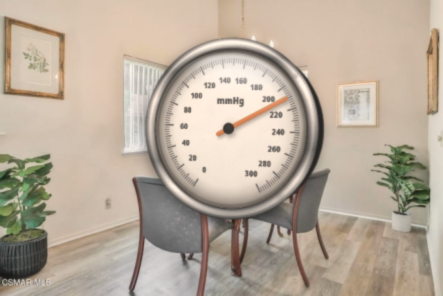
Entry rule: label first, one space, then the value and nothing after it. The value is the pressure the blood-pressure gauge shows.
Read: 210 mmHg
